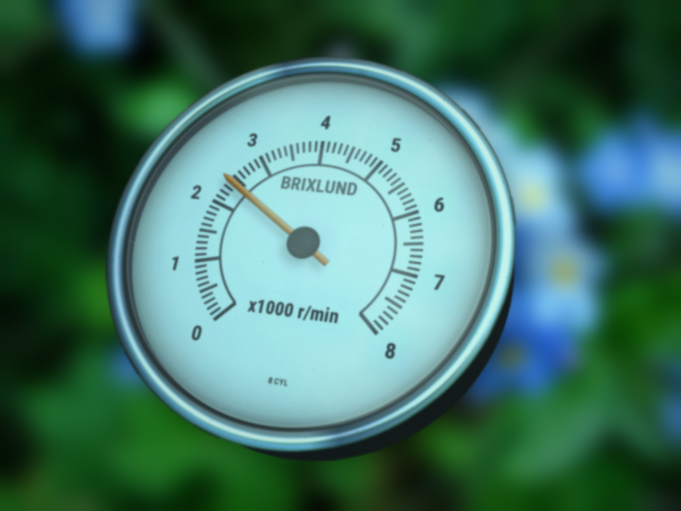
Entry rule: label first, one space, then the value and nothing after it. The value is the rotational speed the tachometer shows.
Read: 2400 rpm
